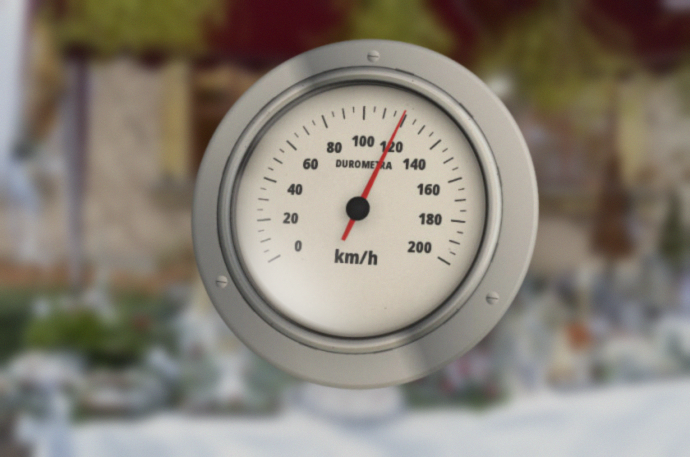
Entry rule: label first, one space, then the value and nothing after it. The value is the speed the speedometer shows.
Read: 120 km/h
